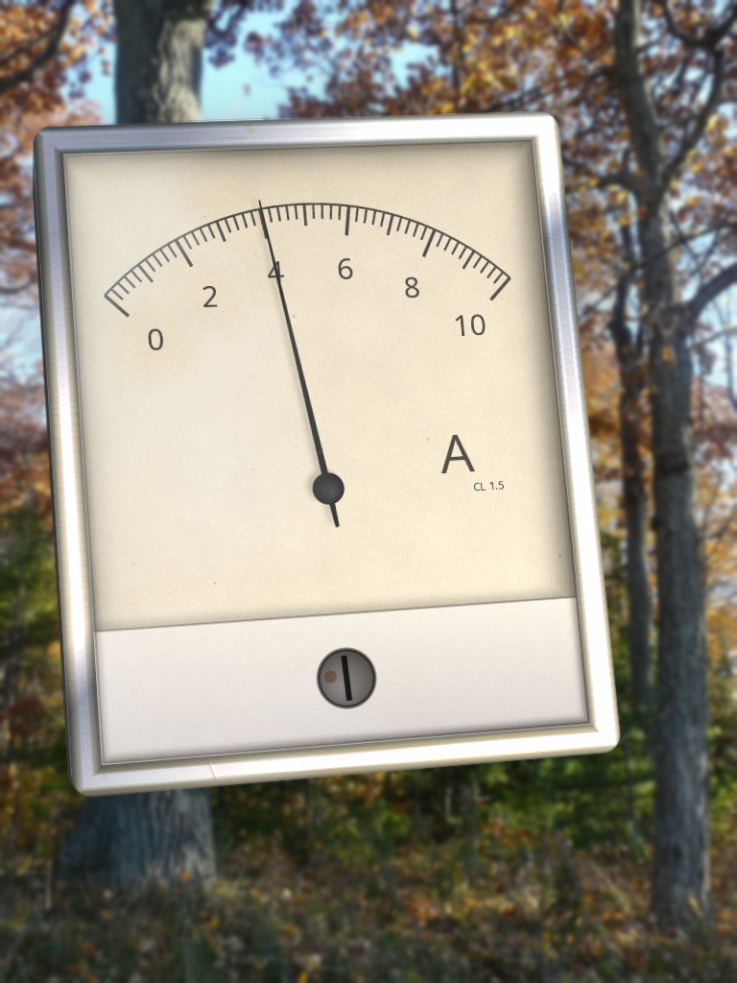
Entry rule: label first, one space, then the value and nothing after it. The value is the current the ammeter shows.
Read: 4 A
